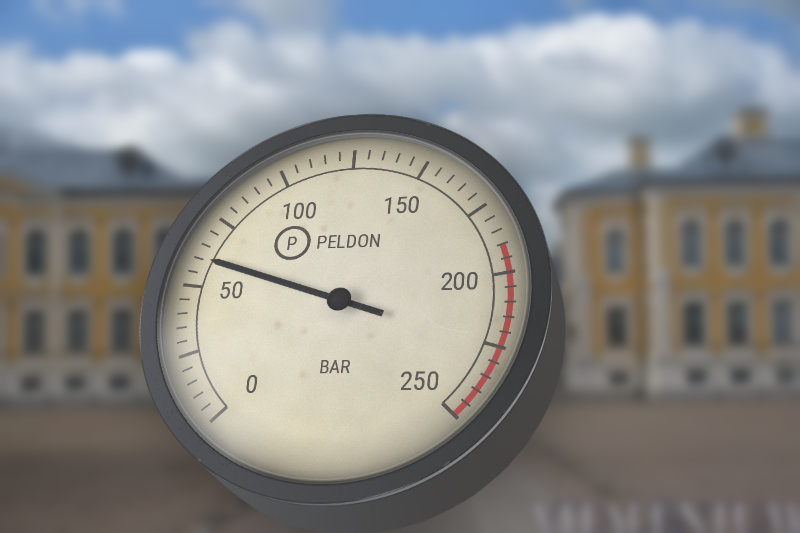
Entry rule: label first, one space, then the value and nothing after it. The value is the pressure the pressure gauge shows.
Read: 60 bar
